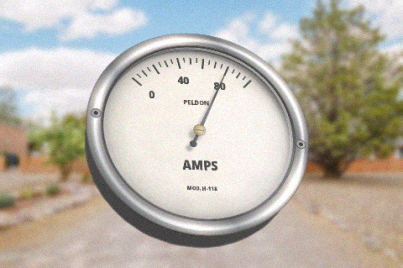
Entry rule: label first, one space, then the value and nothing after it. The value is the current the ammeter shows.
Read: 80 A
